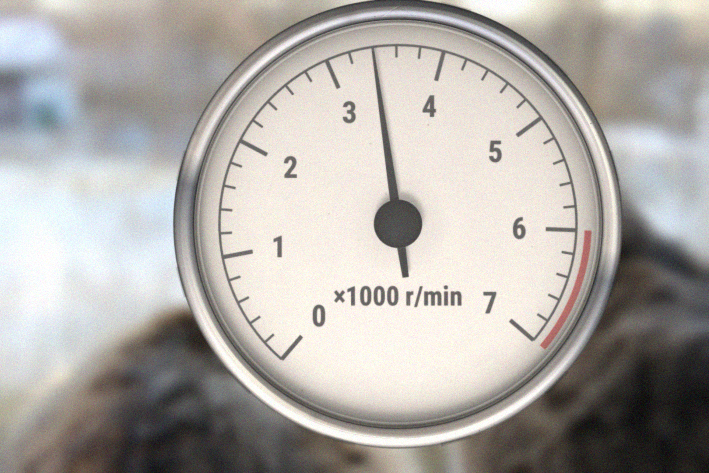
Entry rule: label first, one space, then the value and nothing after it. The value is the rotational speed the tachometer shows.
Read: 3400 rpm
